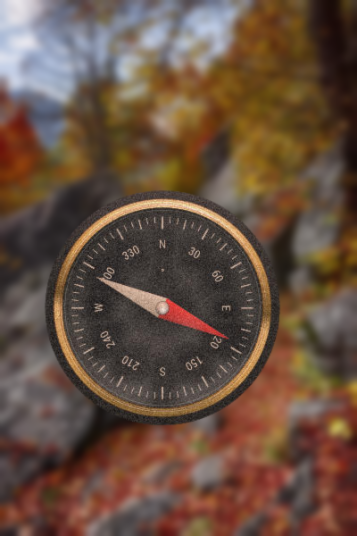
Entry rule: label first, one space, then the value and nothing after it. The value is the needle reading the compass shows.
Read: 115 °
